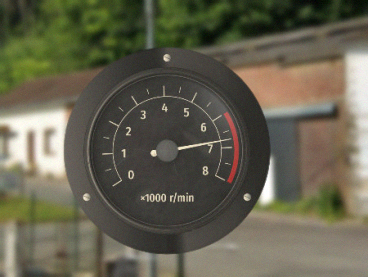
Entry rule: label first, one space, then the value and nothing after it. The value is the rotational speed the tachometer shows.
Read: 6750 rpm
